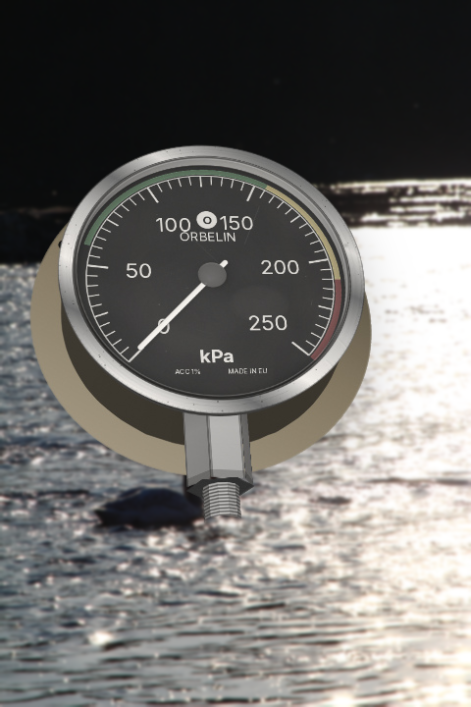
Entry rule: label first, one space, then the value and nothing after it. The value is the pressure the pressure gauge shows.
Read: 0 kPa
